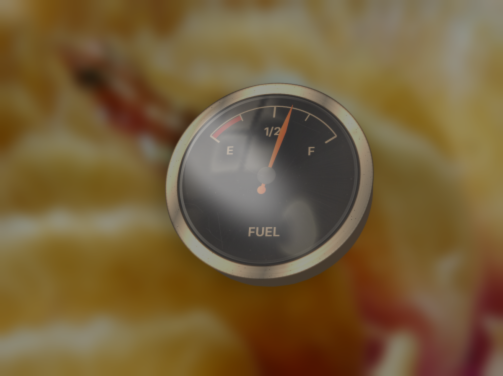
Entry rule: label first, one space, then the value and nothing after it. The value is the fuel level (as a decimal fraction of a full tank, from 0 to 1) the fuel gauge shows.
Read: 0.625
